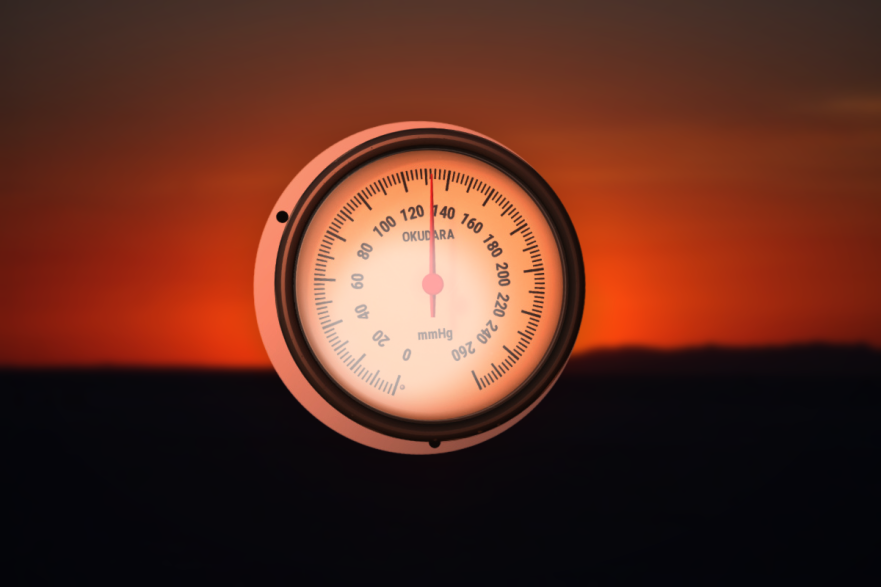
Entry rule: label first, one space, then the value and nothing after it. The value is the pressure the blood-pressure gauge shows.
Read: 132 mmHg
